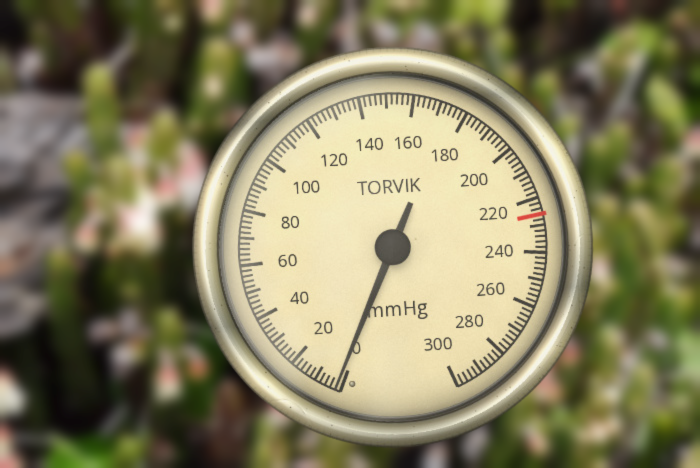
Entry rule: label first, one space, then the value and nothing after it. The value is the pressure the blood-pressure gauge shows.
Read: 2 mmHg
